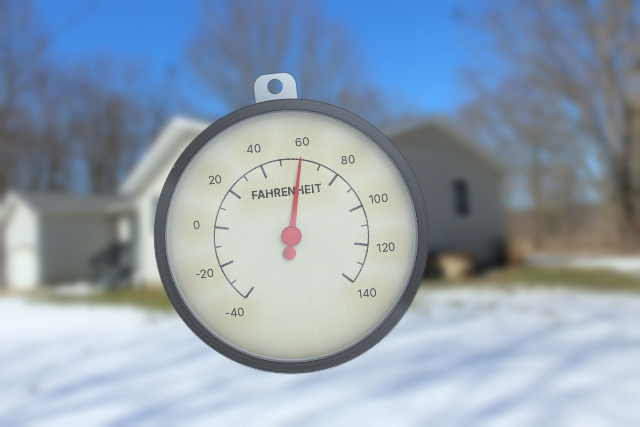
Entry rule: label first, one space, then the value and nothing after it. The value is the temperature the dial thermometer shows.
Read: 60 °F
